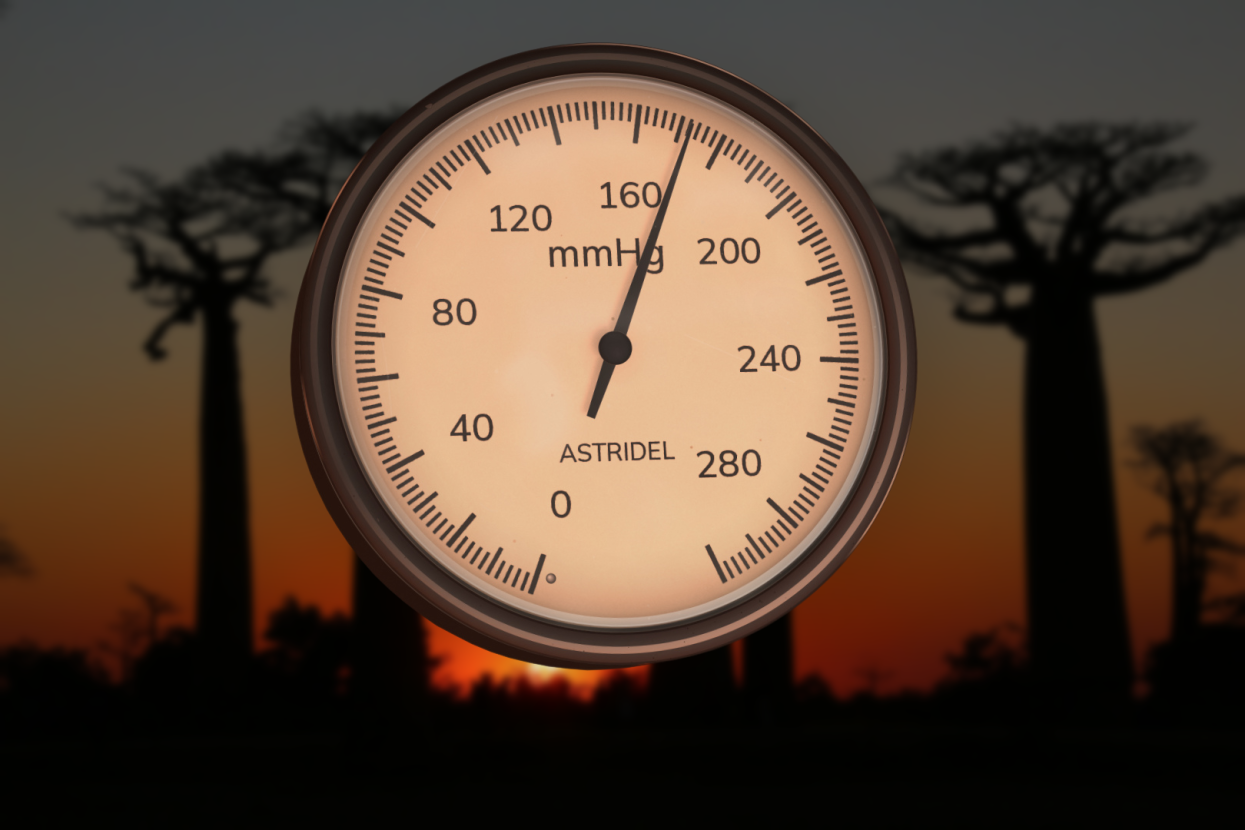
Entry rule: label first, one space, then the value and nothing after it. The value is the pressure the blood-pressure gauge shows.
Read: 172 mmHg
